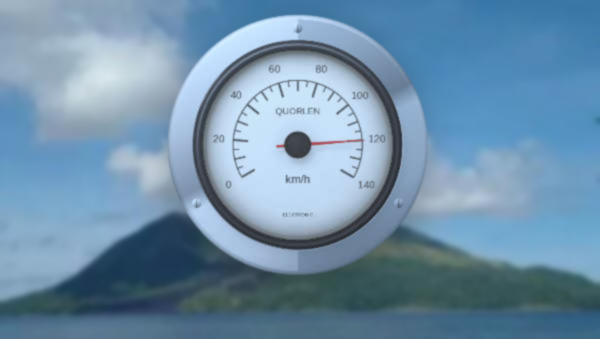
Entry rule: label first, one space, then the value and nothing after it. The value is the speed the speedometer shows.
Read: 120 km/h
